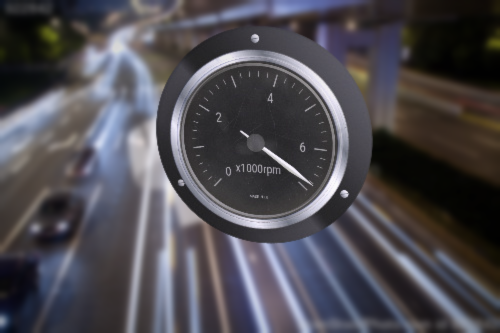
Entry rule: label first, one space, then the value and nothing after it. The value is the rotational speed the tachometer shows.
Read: 6800 rpm
